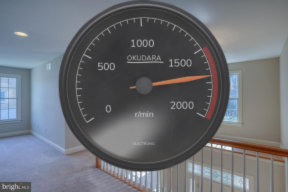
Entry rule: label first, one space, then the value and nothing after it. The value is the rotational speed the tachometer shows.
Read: 1700 rpm
